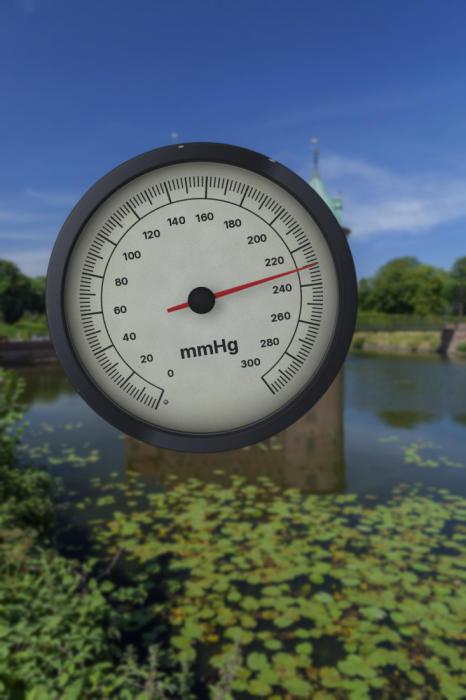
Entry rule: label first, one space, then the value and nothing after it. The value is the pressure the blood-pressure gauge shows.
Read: 230 mmHg
